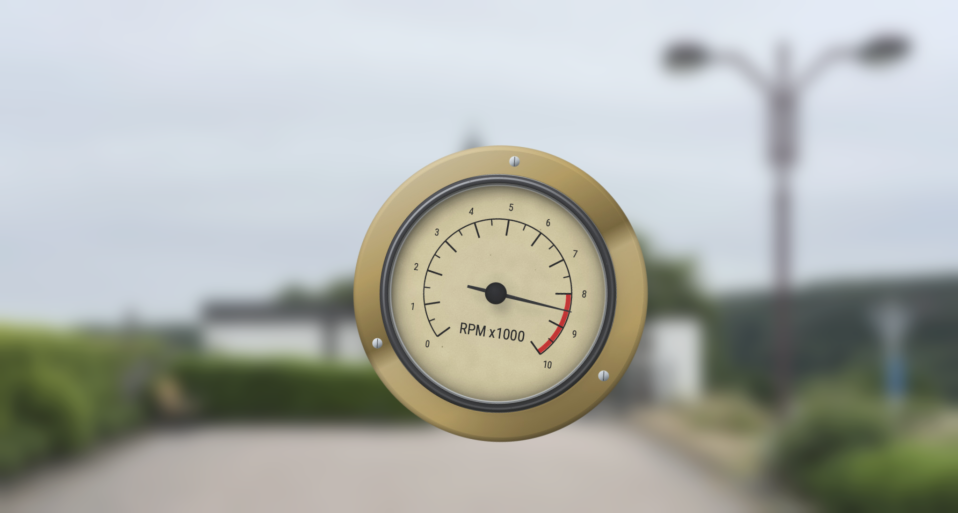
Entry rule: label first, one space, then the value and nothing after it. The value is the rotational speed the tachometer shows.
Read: 8500 rpm
